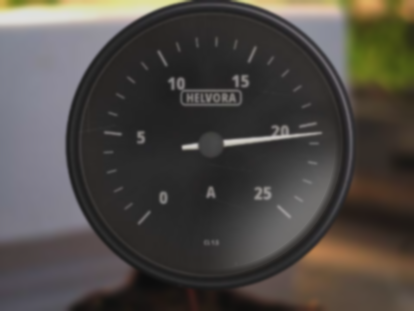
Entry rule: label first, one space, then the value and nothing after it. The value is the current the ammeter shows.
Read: 20.5 A
